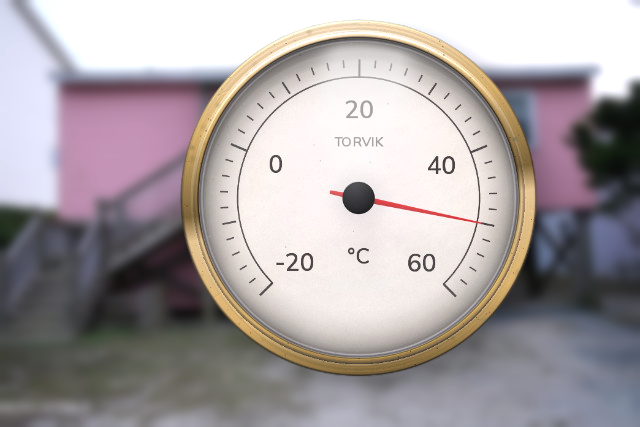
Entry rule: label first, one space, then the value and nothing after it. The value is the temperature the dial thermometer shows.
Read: 50 °C
